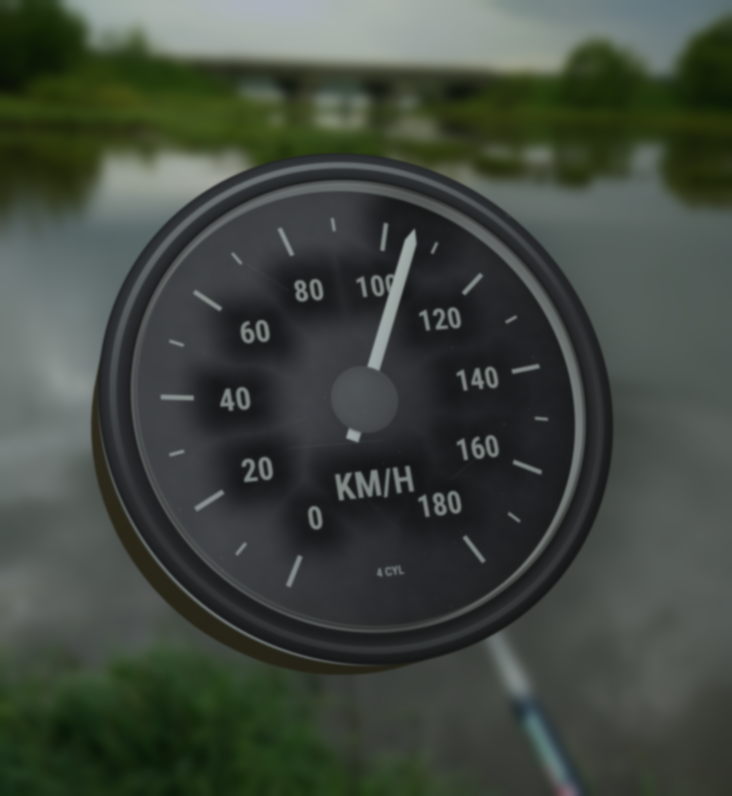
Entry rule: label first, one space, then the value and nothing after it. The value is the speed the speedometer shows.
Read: 105 km/h
